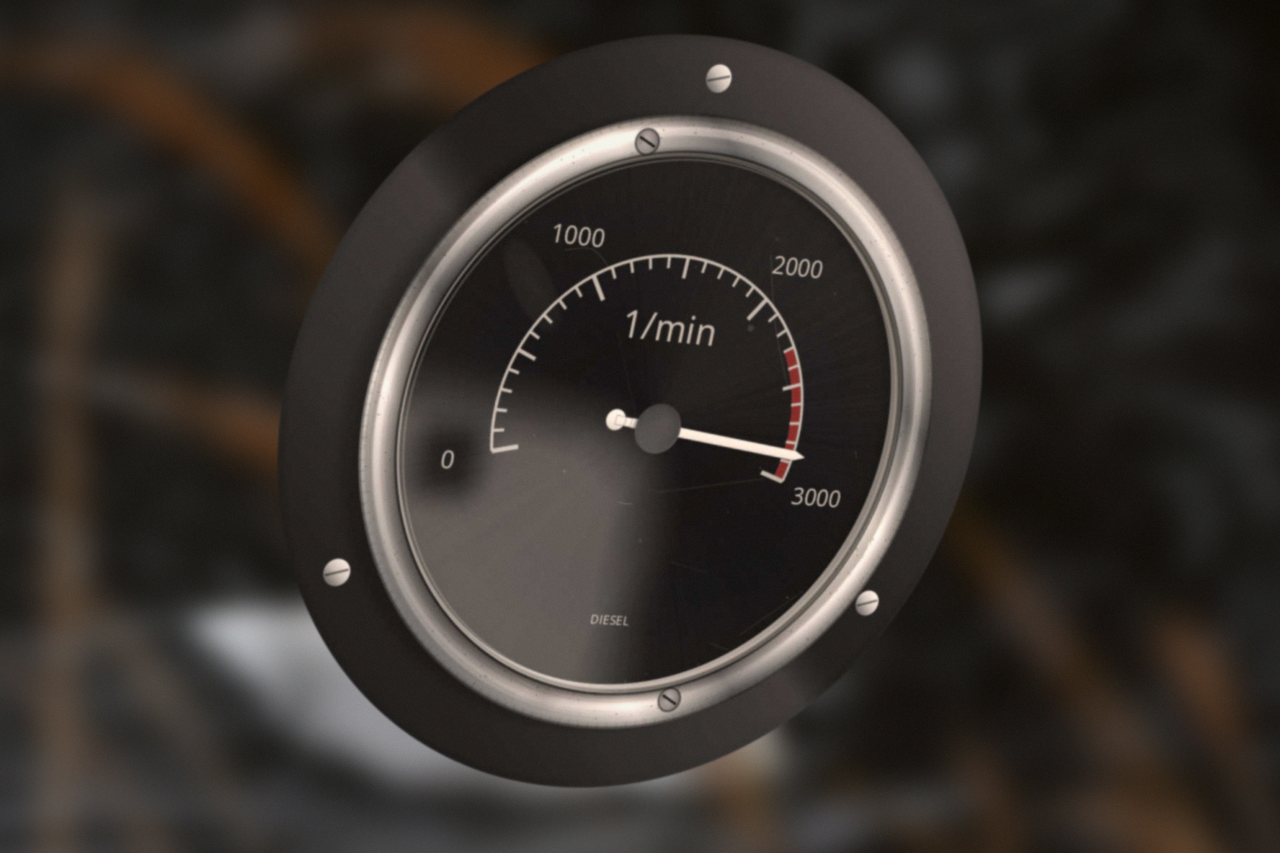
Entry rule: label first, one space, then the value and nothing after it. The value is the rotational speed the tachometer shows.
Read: 2850 rpm
